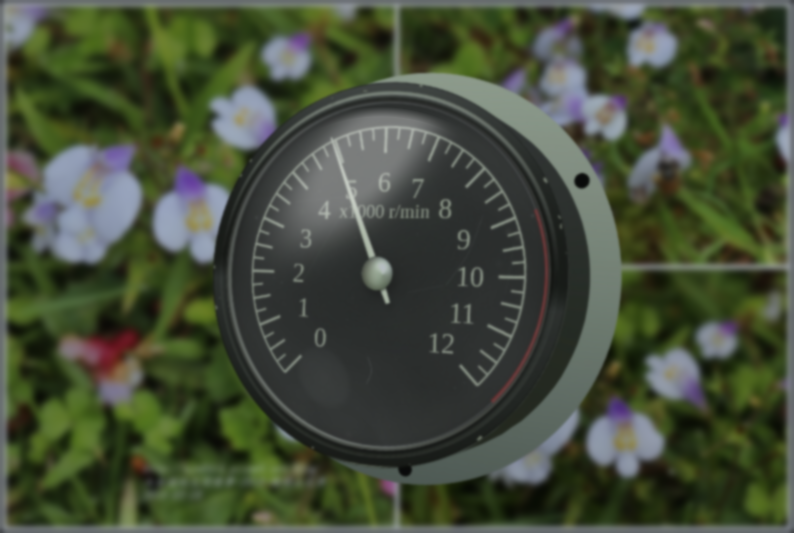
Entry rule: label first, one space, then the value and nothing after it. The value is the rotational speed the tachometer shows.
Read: 5000 rpm
